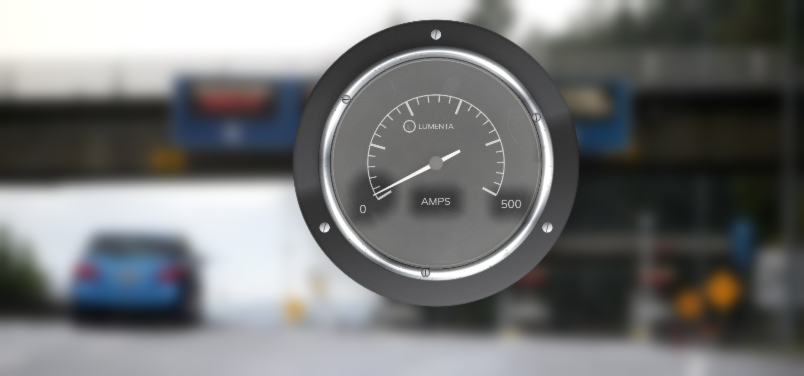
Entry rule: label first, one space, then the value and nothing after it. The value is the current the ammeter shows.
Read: 10 A
